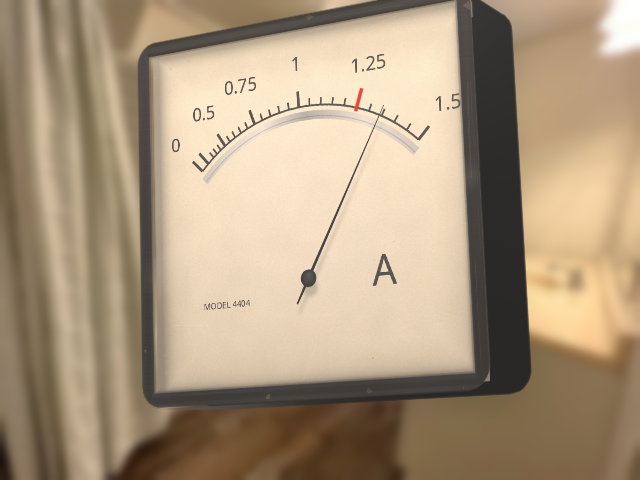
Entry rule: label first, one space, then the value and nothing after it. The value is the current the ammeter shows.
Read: 1.35 A
